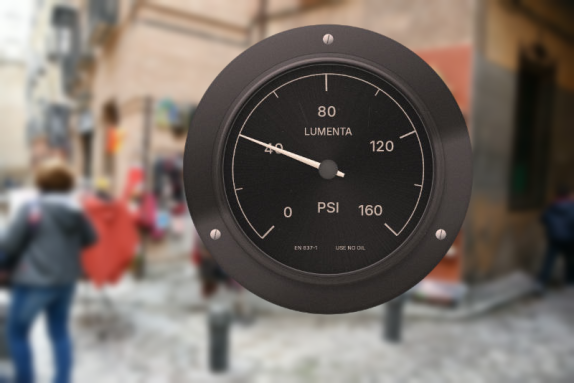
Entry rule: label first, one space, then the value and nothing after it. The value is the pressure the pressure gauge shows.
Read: 40 psi
